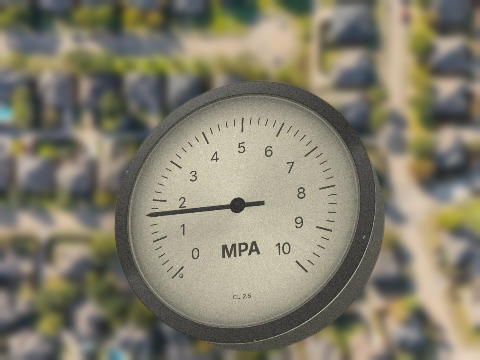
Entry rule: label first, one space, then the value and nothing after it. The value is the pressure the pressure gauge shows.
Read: 1.6 MPa
